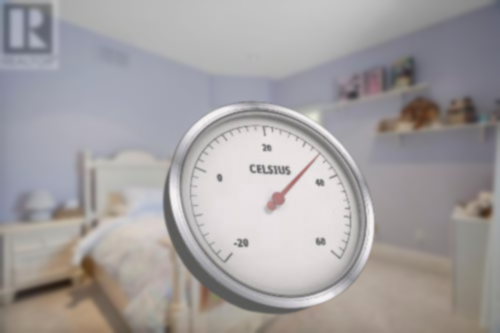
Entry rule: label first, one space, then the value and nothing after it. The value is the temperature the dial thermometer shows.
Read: 34 °C
